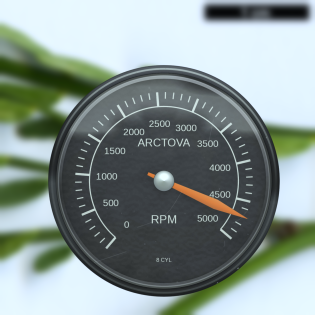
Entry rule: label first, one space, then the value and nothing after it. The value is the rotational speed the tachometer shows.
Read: 4700 rpm
